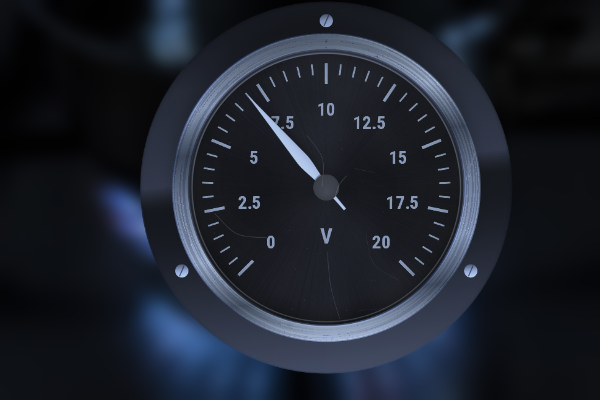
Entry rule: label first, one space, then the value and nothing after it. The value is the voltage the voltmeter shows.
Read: 7 V
